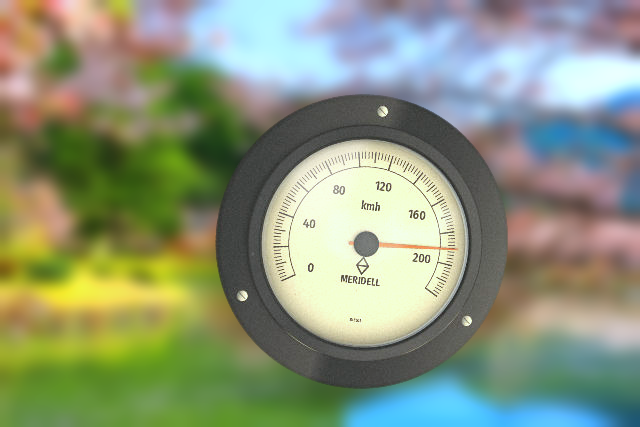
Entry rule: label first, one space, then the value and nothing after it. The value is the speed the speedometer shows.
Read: 190 km/h
